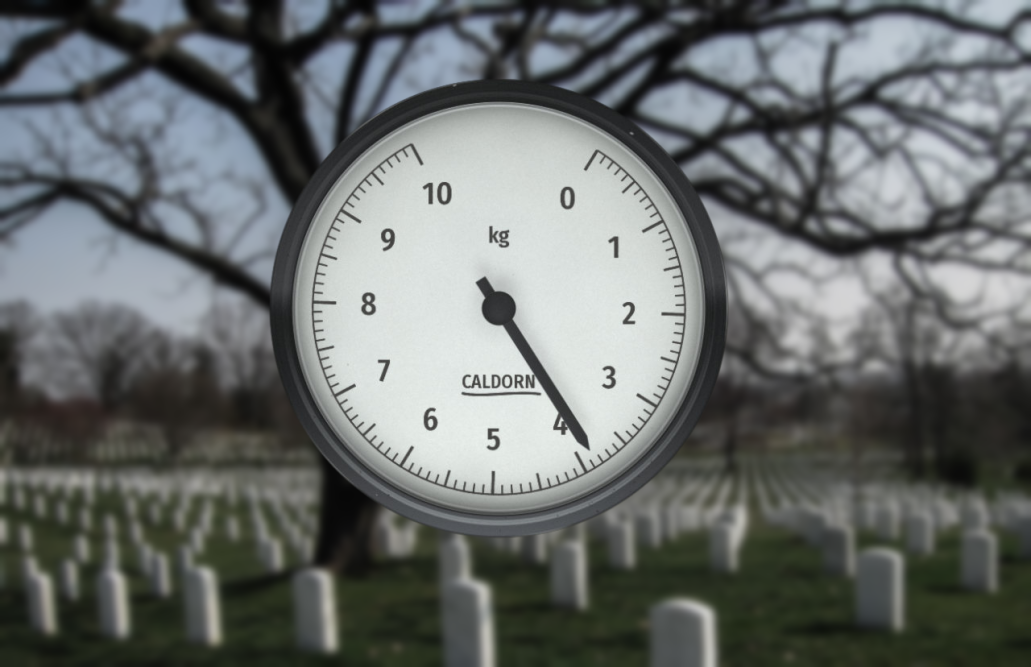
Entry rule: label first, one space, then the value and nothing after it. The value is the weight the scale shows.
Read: 3.85 kg
